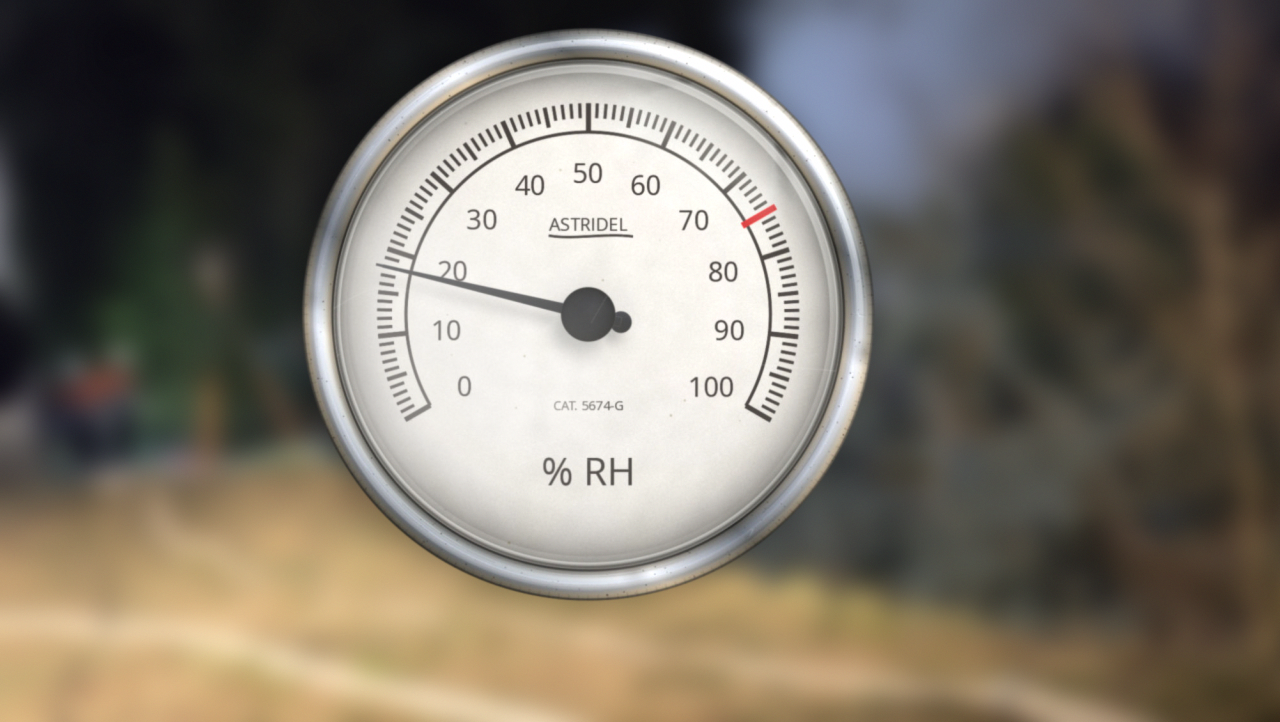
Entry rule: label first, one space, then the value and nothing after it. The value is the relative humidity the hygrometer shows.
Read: 18 %
